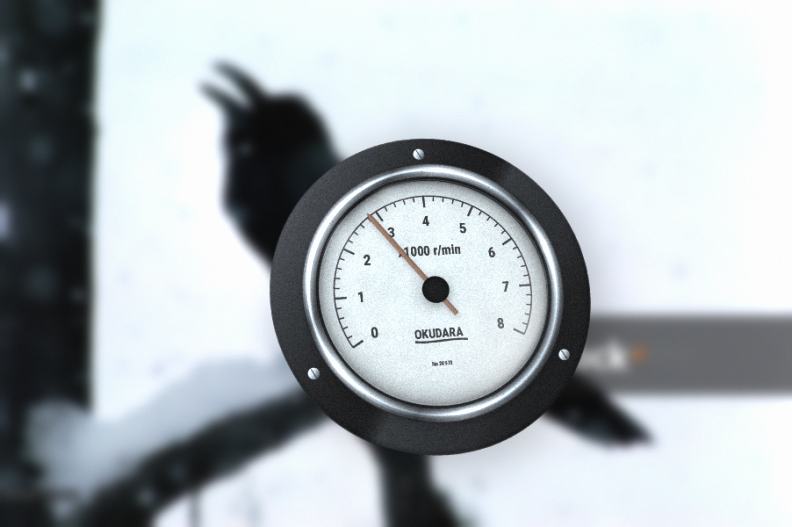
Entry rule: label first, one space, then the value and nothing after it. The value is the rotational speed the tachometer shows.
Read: 2800 rpm
